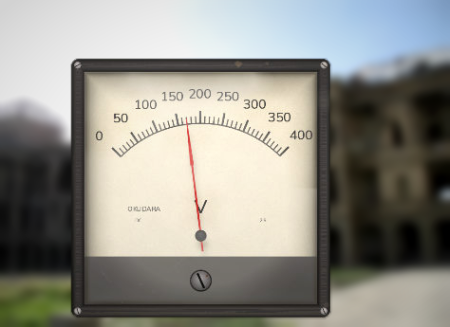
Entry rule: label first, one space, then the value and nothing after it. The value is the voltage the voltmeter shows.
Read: 170 V
